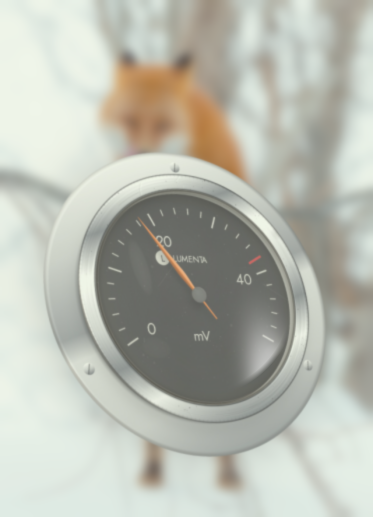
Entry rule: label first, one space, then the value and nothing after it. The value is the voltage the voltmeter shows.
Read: 18 mV
